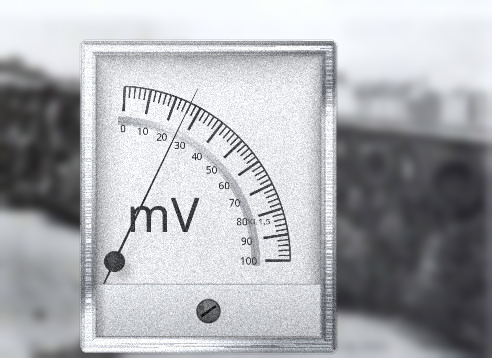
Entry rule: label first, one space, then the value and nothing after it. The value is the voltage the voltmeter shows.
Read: 26 mV
